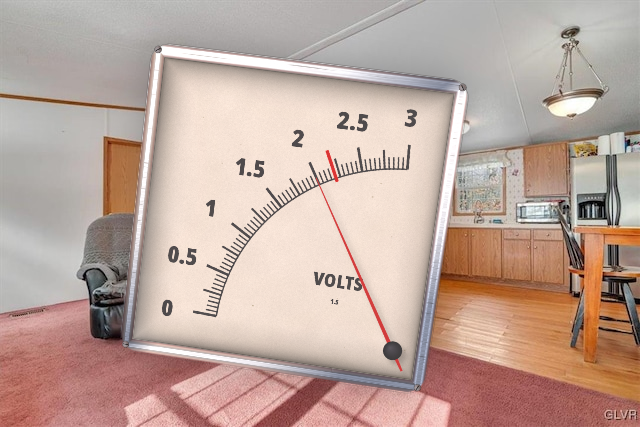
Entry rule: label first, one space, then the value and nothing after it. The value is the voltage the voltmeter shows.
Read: 2 V
